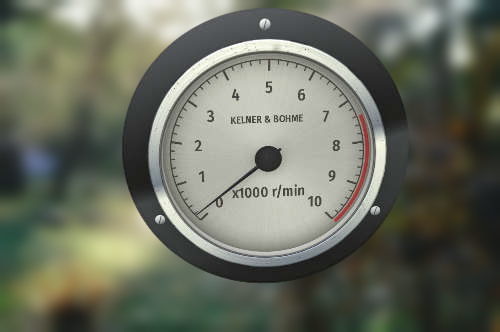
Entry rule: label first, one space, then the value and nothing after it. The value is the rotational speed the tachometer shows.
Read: 200 rpm
